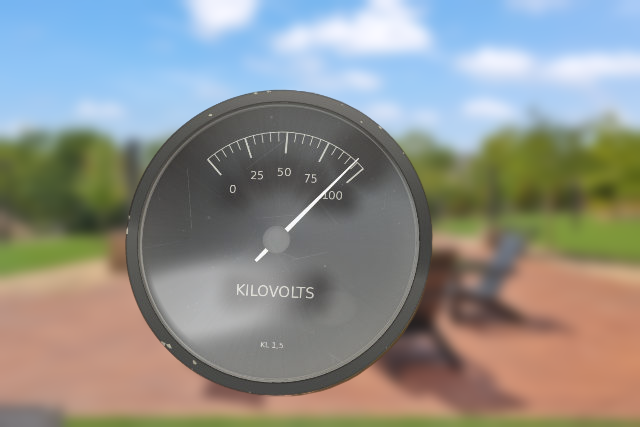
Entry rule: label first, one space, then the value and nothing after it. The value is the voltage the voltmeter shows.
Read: 95 kV
